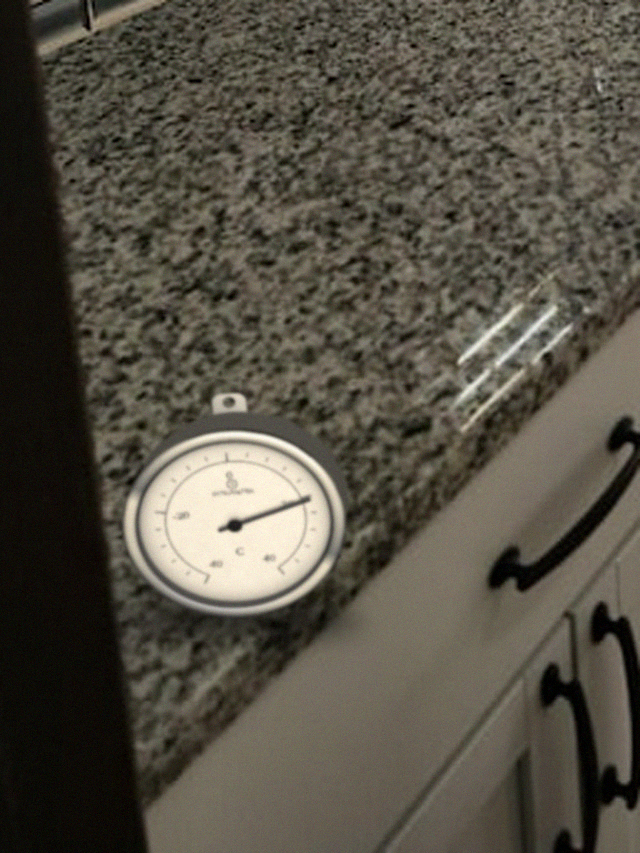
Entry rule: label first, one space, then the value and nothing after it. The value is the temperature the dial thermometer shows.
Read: 20 °C
